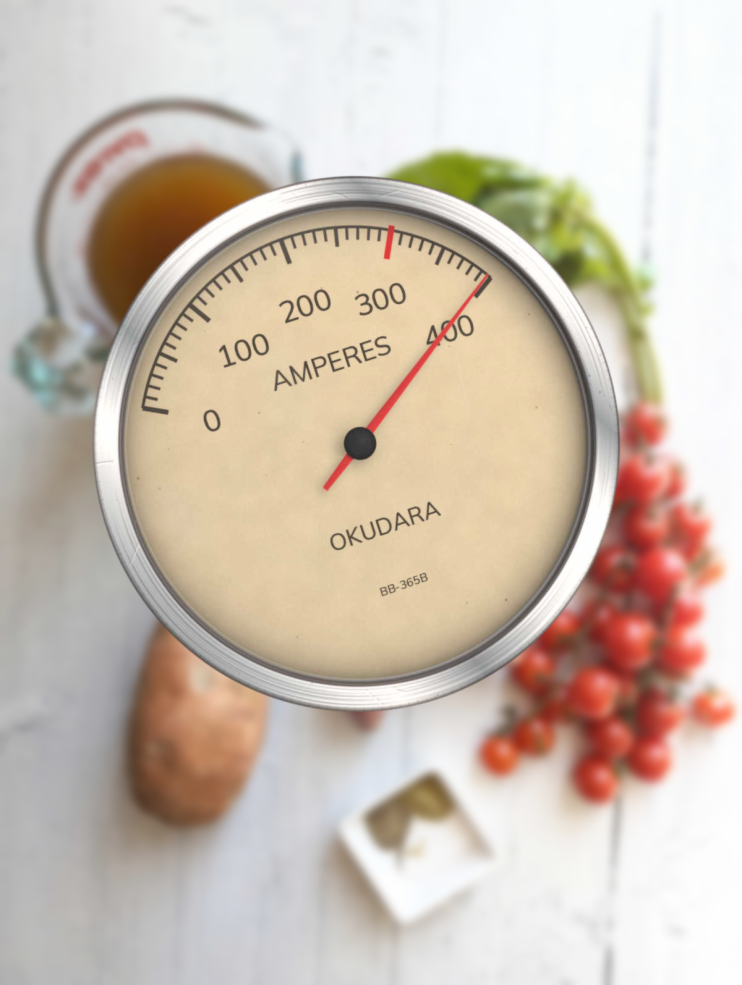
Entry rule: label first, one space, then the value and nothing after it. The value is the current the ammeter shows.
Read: 395 A
